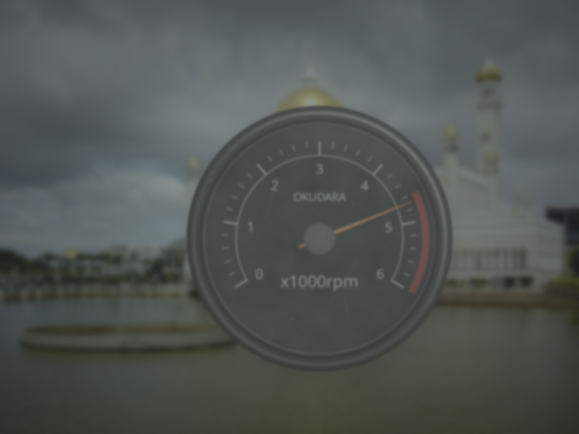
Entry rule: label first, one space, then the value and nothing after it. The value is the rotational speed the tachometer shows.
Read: 4700 rpm
